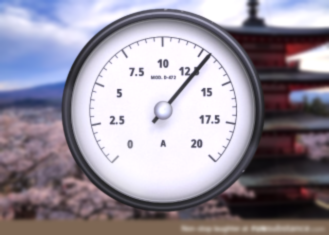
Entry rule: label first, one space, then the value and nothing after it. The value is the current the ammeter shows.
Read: 13 A
